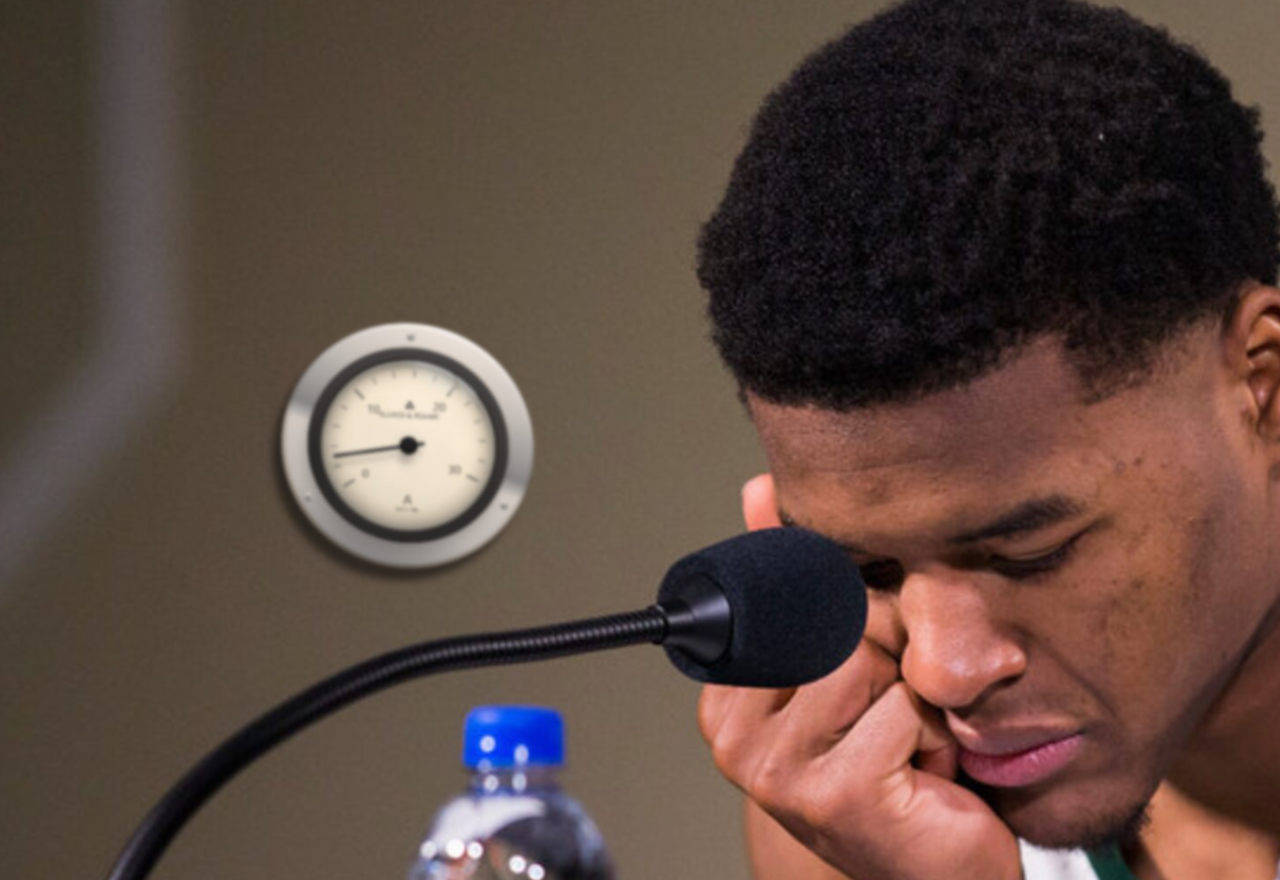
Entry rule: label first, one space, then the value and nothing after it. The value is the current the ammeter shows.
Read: 3 A
